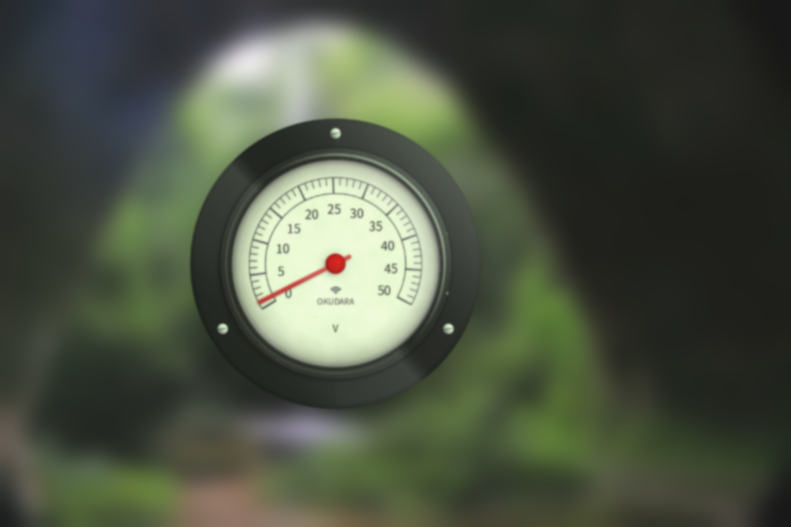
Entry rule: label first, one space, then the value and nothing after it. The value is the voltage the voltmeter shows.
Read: 1 V
